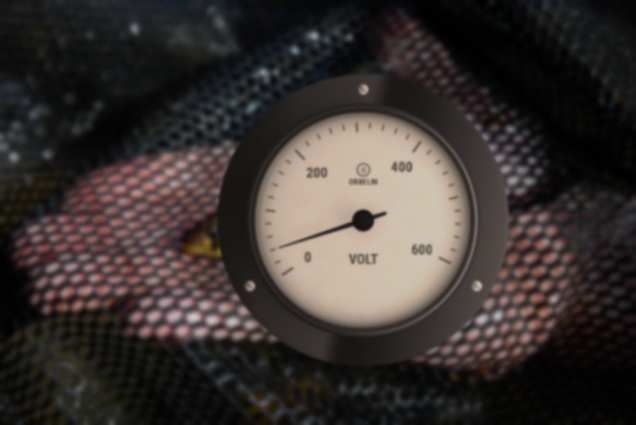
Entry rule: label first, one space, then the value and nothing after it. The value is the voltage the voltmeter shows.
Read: 40 V
